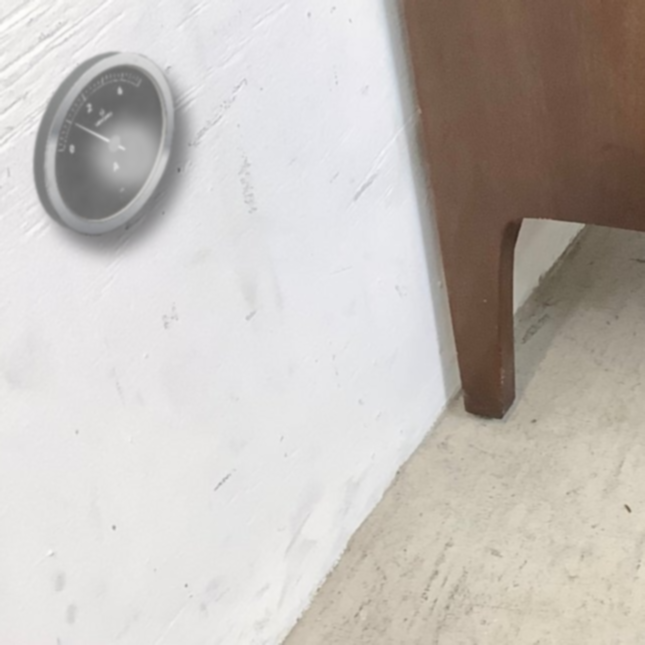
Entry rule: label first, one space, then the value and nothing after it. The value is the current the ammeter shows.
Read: 1 A
